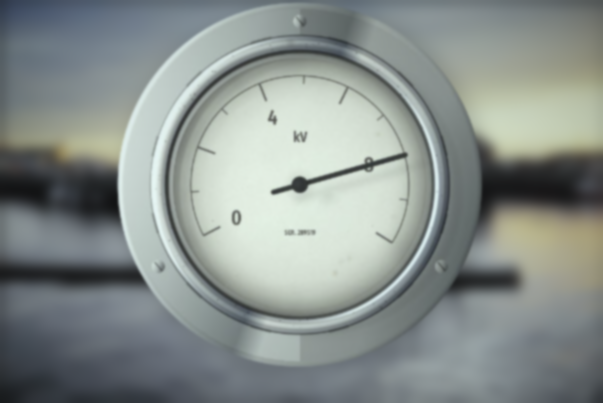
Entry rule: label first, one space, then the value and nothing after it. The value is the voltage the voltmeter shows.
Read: 8 kV
